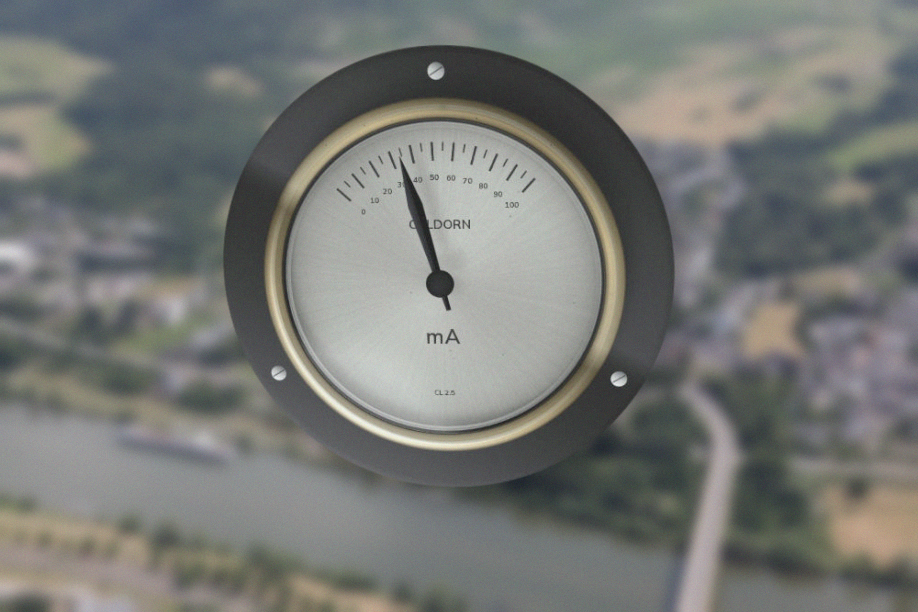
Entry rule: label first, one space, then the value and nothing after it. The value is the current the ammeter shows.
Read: 35 mA
